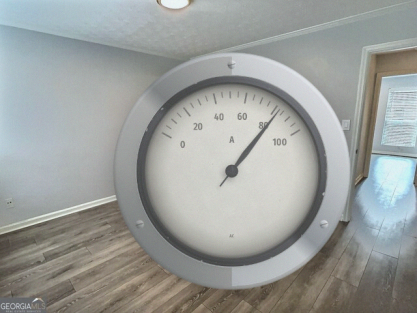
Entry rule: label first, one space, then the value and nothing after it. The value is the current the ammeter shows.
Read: 82.5 A
